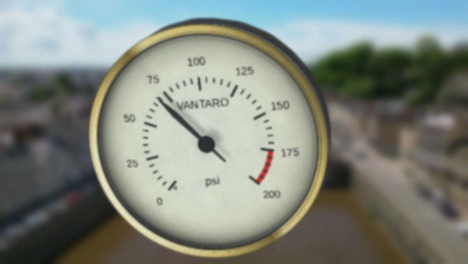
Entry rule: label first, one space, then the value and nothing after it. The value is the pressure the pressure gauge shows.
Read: 70 psi
